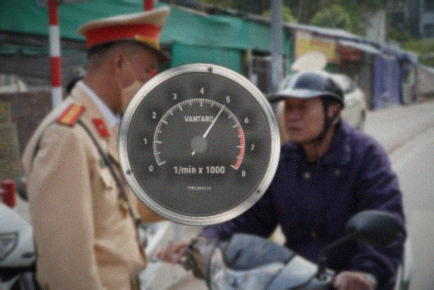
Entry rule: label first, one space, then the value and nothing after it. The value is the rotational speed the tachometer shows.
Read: 5000 rpm
